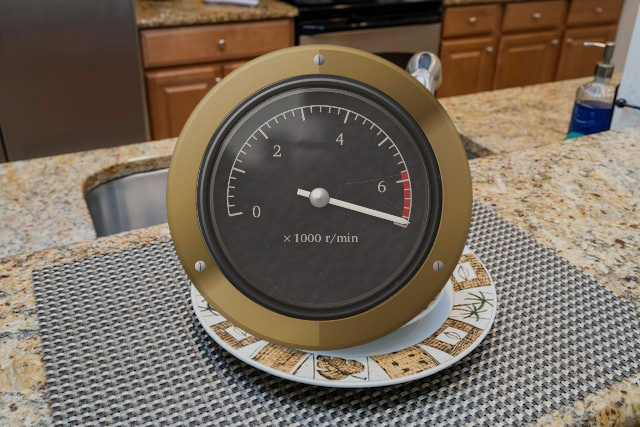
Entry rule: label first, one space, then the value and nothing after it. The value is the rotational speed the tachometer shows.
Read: 6900 rpm
